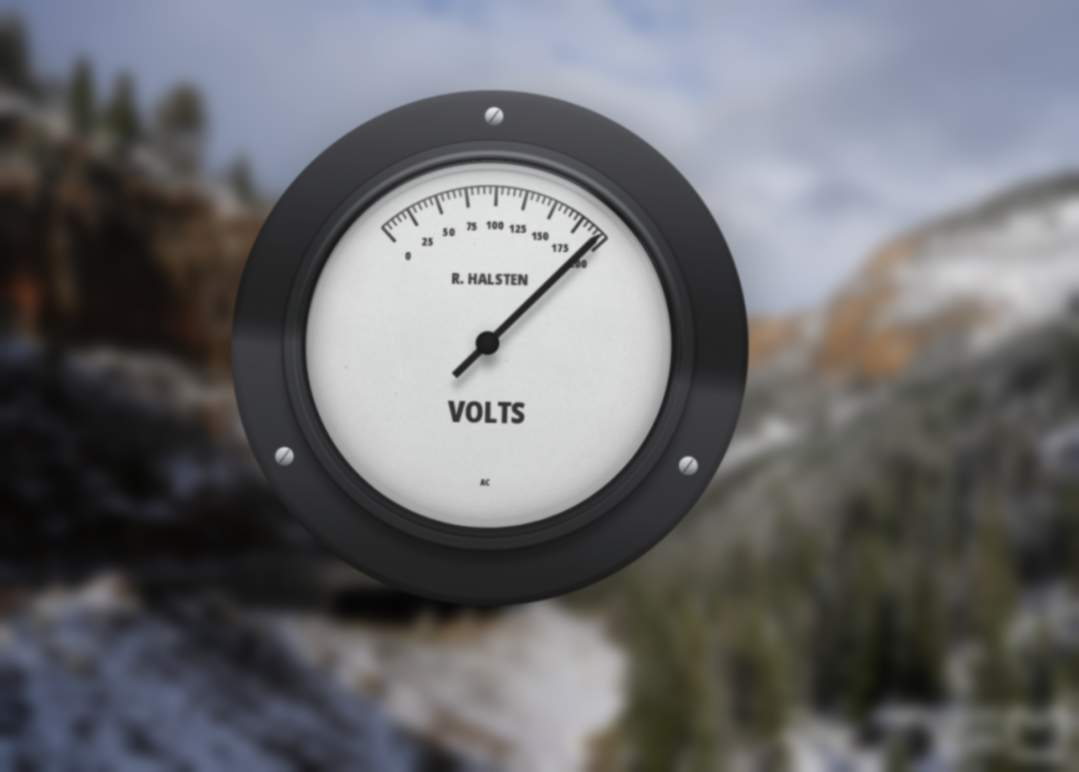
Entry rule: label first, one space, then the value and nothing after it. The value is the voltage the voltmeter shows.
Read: 195 V
